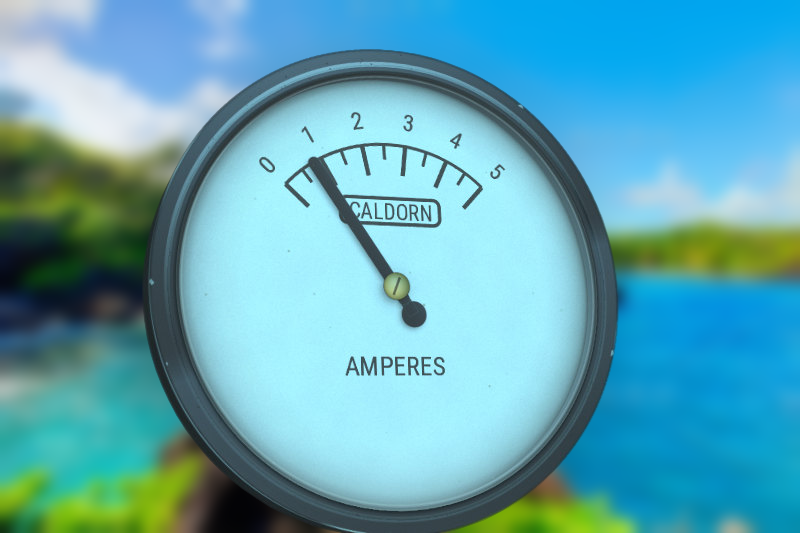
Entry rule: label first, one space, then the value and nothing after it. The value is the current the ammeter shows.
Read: 0.75 A
